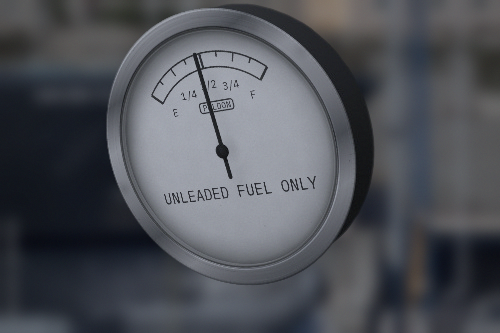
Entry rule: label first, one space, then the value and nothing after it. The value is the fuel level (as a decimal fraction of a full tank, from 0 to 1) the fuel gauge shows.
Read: 0.5
